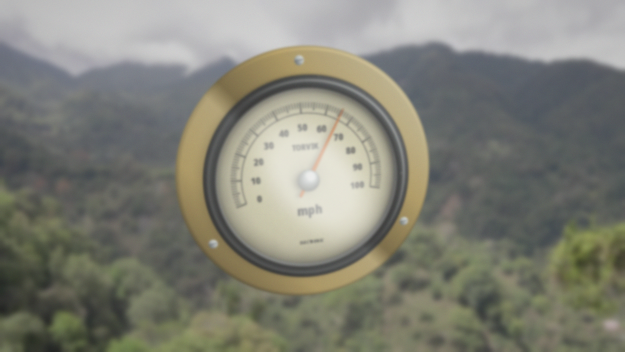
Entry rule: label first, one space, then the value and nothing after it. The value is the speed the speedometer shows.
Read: 65 mph
